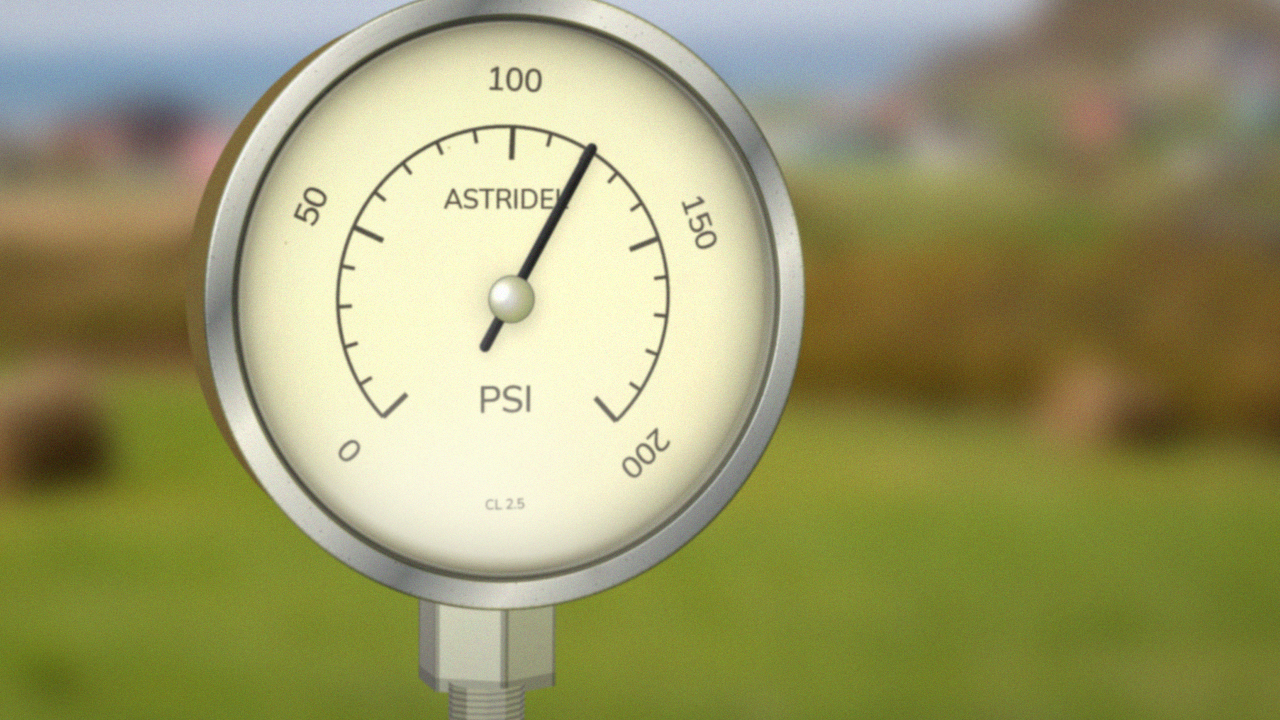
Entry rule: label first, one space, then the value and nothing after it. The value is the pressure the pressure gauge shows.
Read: 120 psi
